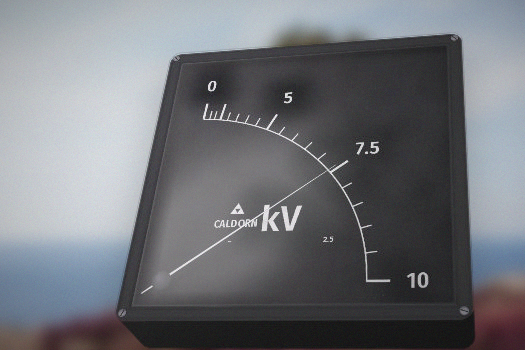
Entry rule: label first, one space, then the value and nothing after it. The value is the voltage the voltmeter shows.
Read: 7.5 kV
